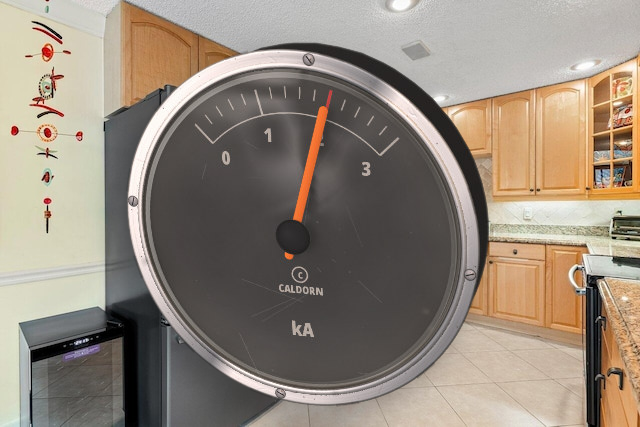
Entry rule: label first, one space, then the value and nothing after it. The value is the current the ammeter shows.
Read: 2 kA
